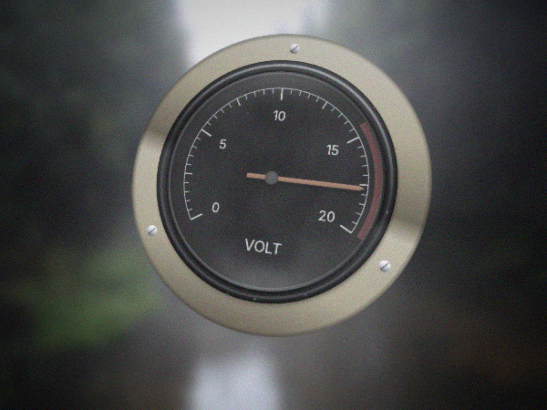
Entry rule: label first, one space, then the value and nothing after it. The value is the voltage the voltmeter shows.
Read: 17.75 V
